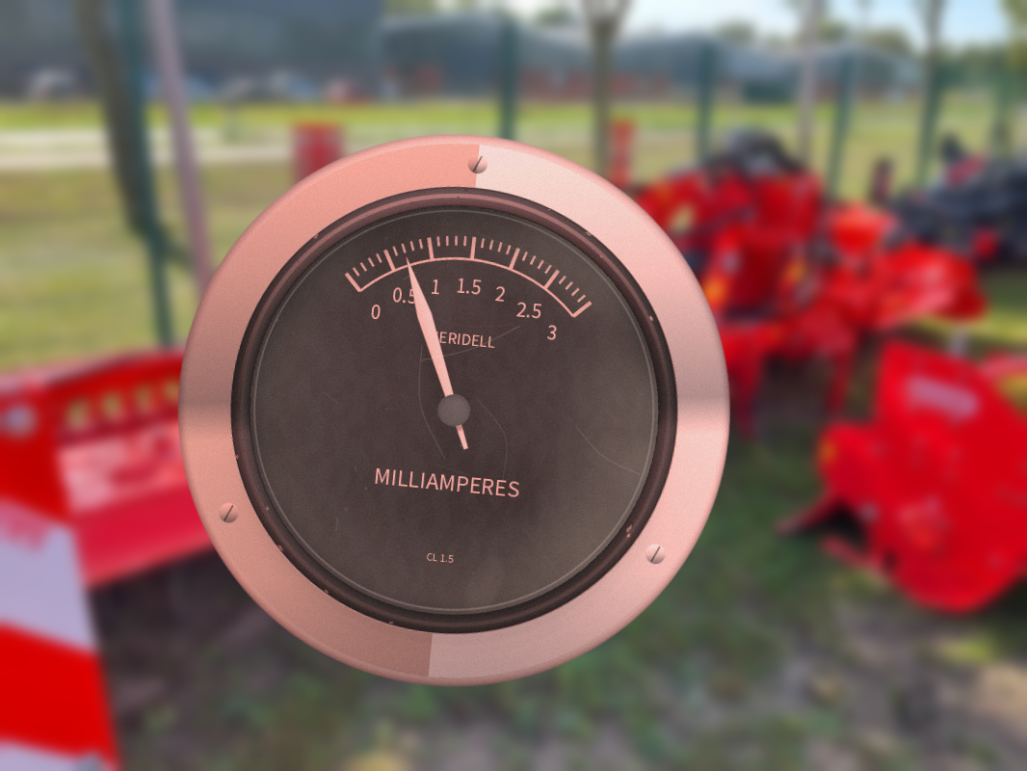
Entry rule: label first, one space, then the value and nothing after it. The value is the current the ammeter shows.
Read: 0.7 mA
